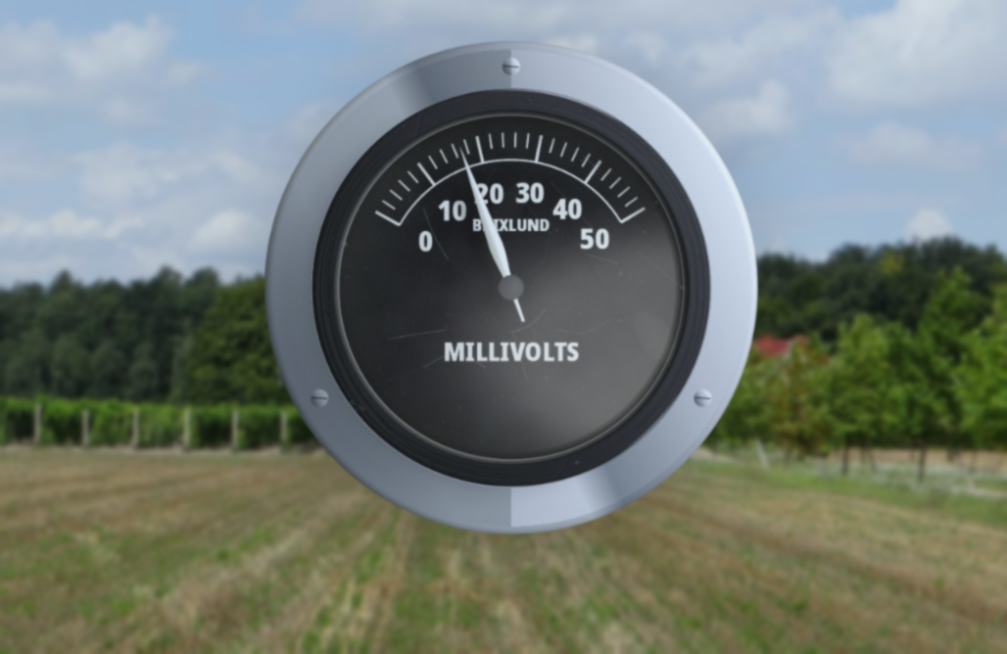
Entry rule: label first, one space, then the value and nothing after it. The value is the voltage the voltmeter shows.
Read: 17 mV
